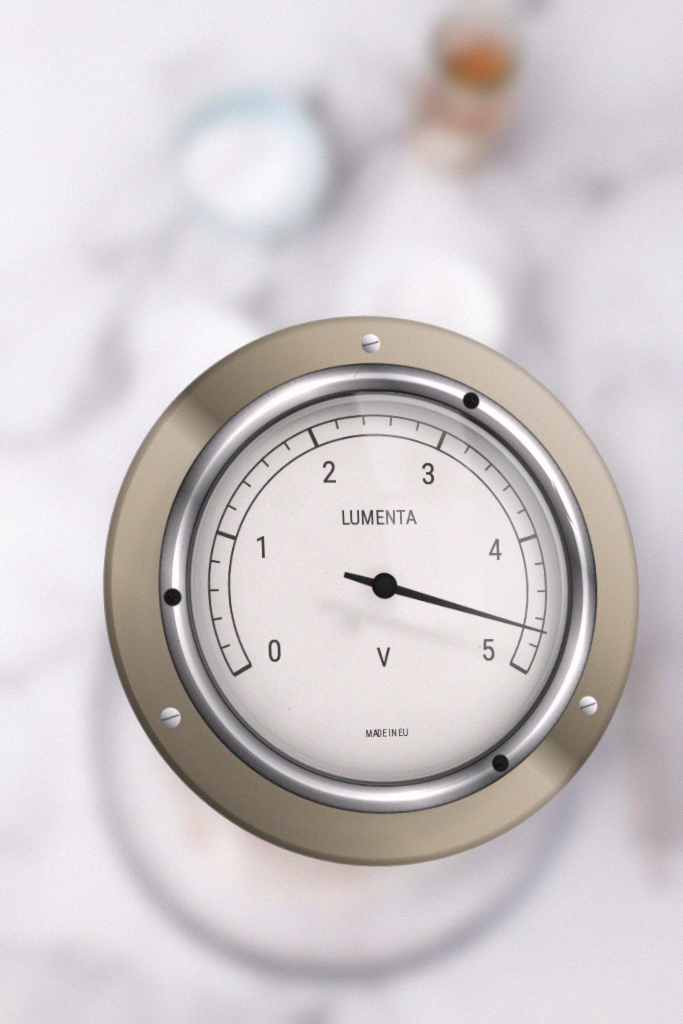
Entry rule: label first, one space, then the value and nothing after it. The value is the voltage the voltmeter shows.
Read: 4.7 V
